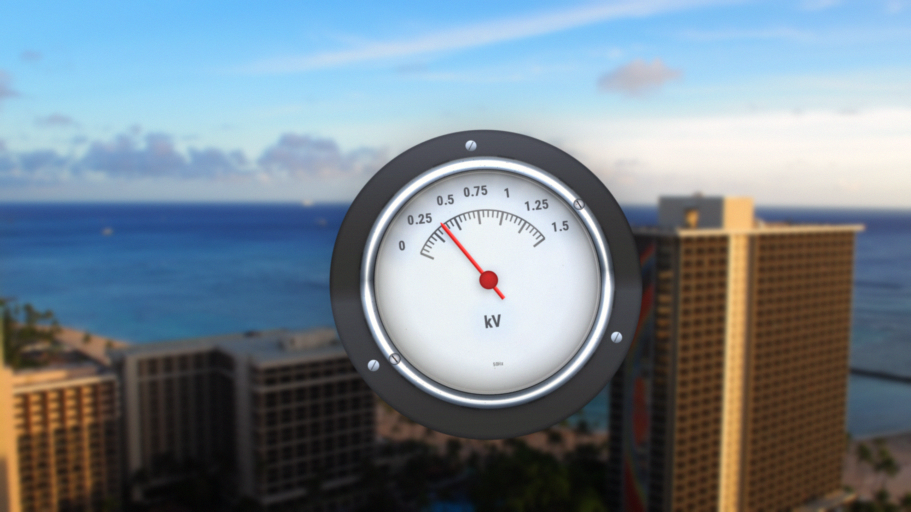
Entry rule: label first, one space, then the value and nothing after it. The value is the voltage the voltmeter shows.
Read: 0.35 kV
